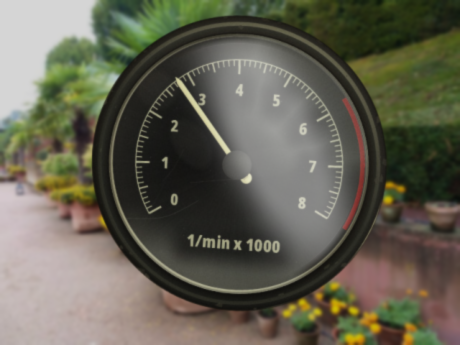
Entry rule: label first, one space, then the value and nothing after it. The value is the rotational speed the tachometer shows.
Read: 2800 rpm
